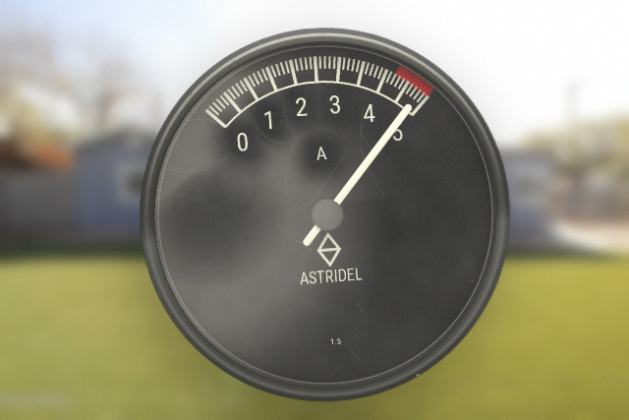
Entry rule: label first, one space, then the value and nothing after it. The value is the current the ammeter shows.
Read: 4.8 A
